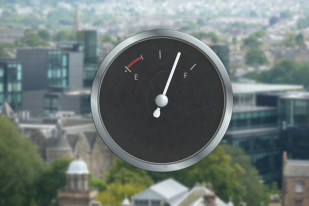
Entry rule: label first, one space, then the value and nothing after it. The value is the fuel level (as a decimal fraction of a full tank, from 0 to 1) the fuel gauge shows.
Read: 0.75
